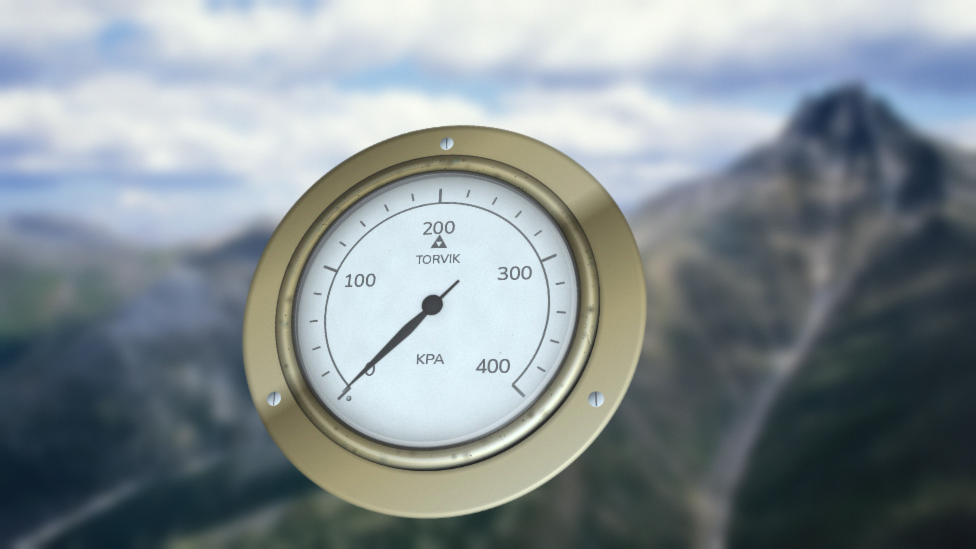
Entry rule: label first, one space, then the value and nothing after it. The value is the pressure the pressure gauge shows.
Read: 0 kPa
